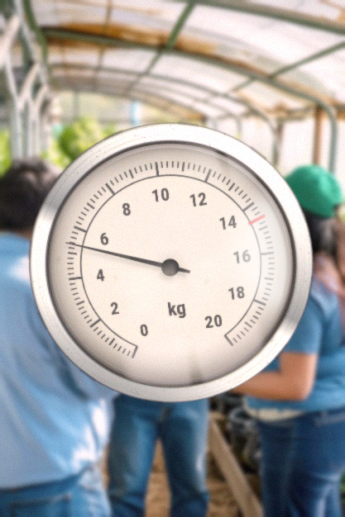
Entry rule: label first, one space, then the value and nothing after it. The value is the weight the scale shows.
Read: 5.4 kg
